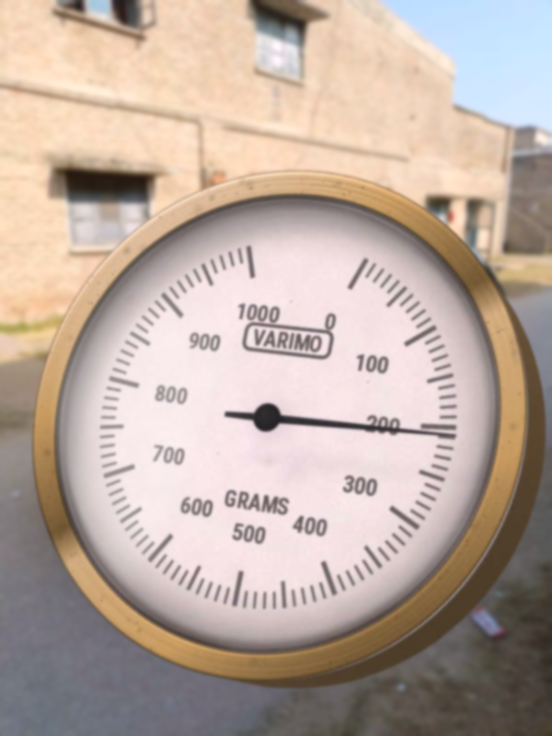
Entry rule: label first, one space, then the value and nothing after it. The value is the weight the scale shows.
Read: 210 g
